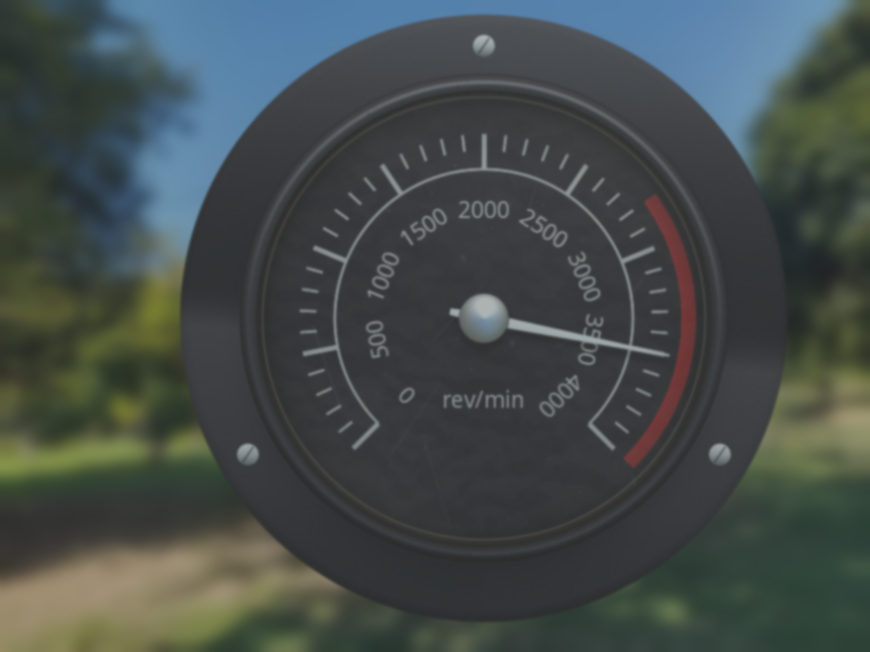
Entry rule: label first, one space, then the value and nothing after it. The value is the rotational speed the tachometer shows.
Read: 3500 rpm
